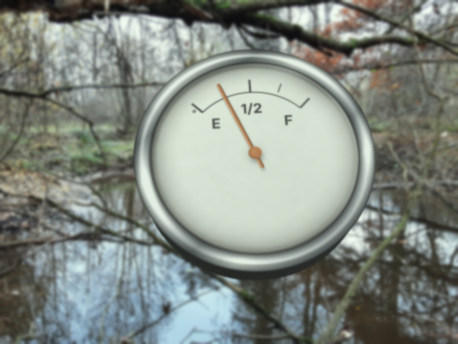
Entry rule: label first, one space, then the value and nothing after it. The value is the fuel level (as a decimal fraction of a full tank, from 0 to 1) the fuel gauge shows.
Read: 0.25
